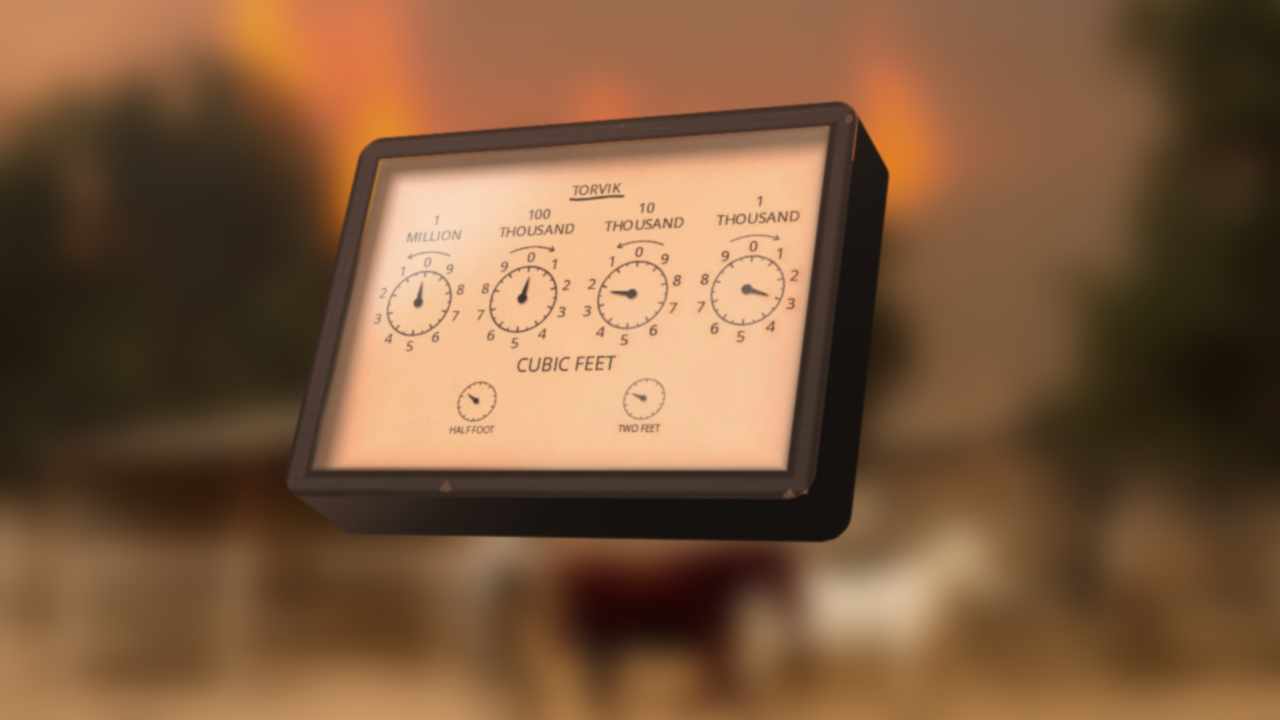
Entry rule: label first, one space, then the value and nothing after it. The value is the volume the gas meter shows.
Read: 2300 ft³
